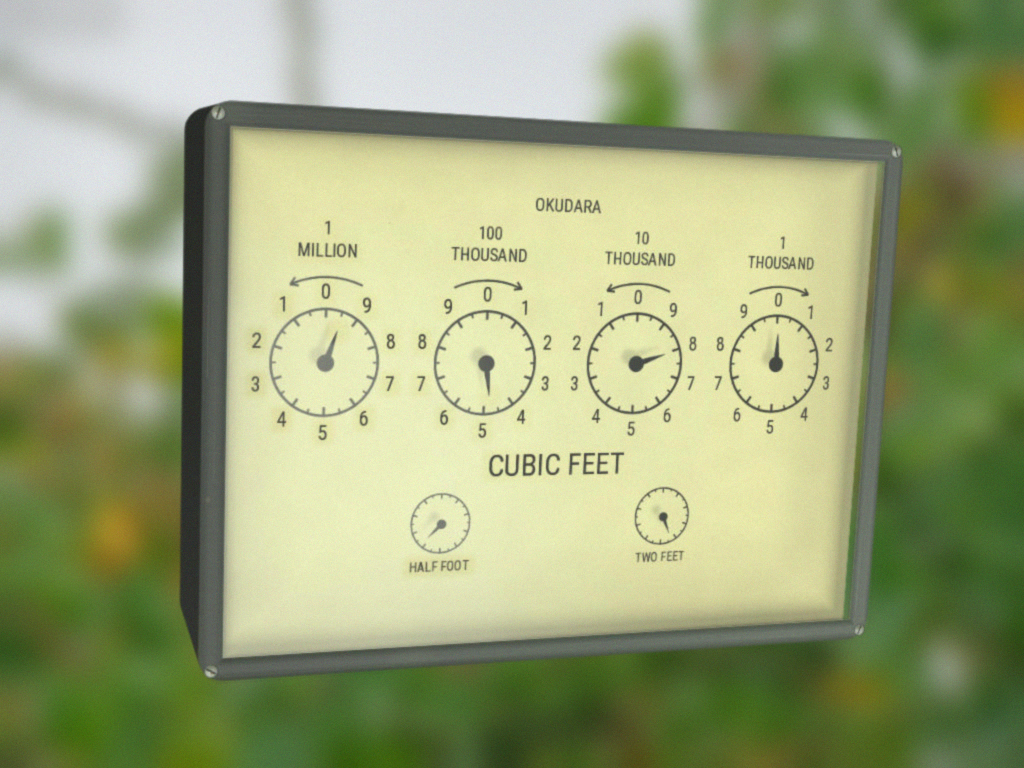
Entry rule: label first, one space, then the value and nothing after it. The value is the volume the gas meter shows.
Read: 948000 ft³
